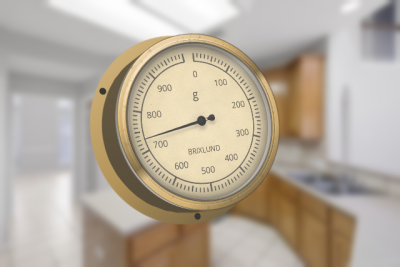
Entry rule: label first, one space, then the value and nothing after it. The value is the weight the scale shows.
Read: 730 g
